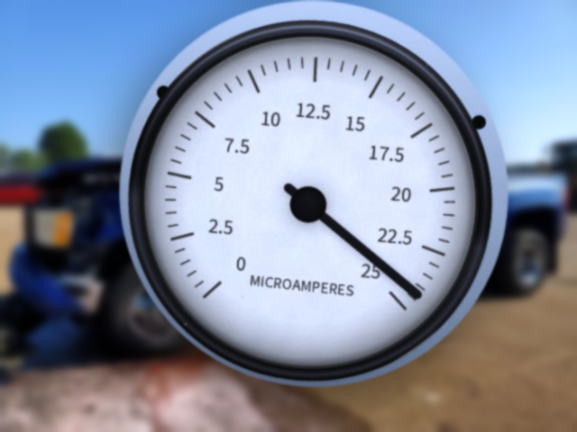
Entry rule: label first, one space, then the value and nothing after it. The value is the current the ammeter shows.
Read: 24.25 µA
